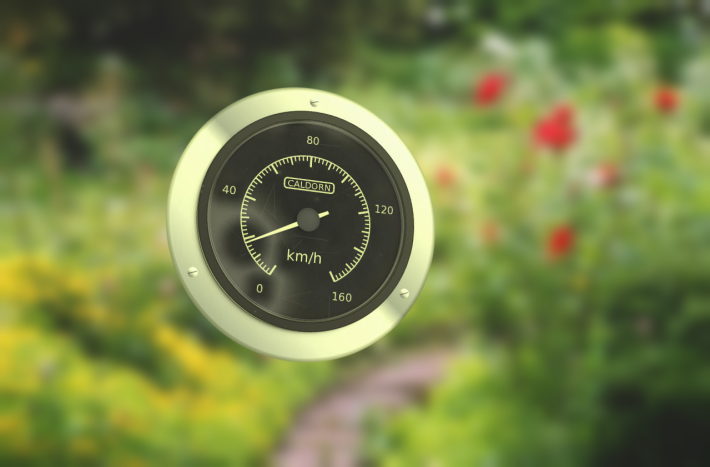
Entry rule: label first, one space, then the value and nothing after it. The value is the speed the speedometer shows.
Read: 18 km/h
